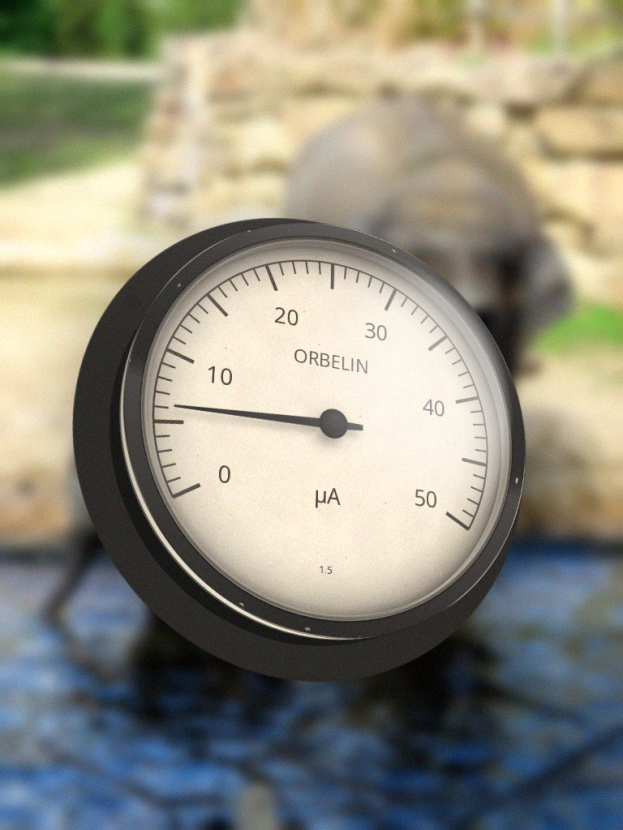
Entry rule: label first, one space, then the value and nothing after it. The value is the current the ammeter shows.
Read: 6 µA
